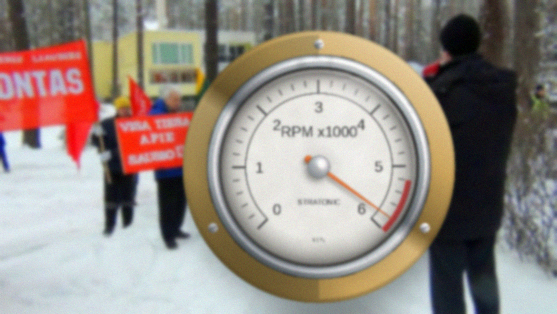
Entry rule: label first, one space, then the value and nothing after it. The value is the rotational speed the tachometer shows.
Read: 5800 rpm
